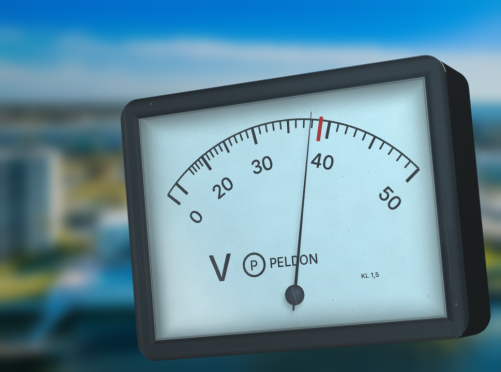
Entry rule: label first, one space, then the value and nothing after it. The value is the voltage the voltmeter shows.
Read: 38 V
